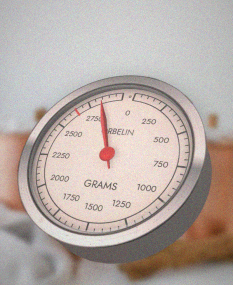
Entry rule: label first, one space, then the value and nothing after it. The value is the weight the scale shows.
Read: 2850 g
